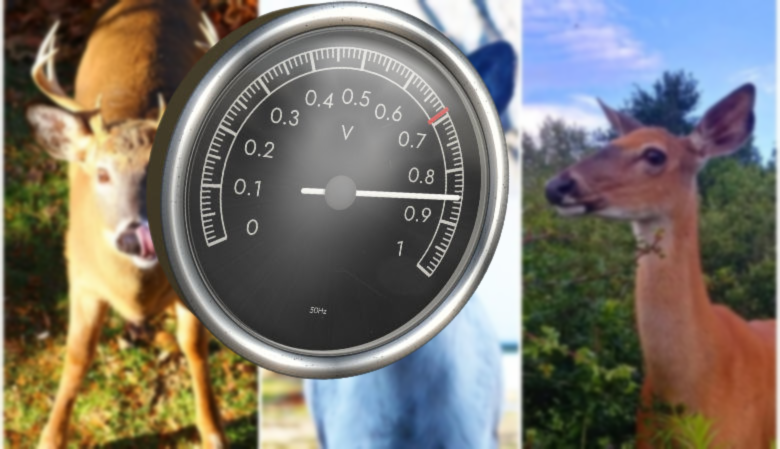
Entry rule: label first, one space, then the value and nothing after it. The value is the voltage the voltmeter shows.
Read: 0.85 V
